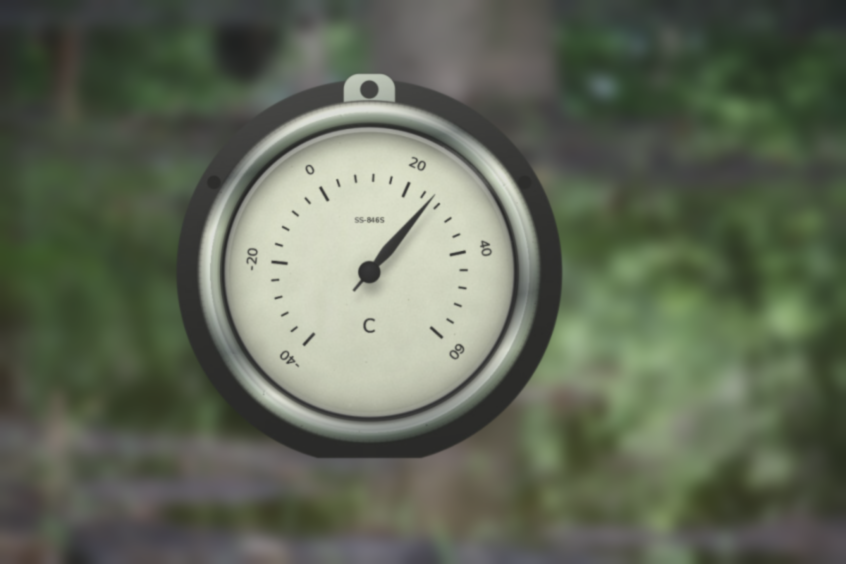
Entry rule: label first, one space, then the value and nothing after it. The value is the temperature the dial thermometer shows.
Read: 26 °C
